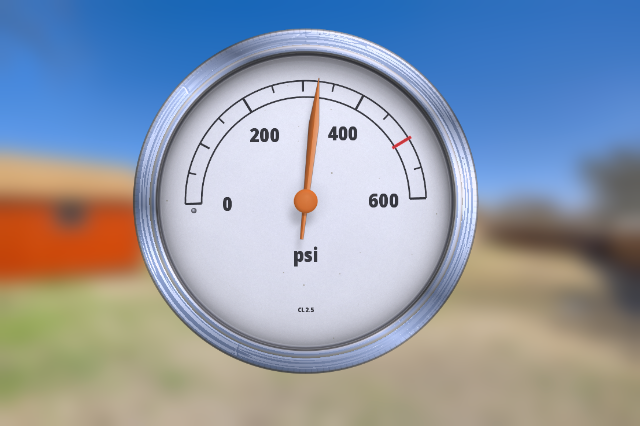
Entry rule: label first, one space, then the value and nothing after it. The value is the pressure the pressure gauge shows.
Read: 325 psi
